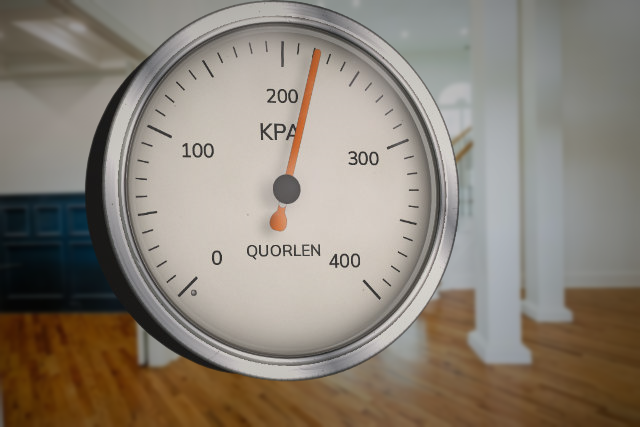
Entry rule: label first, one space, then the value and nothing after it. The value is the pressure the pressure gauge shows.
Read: 220 kPa
